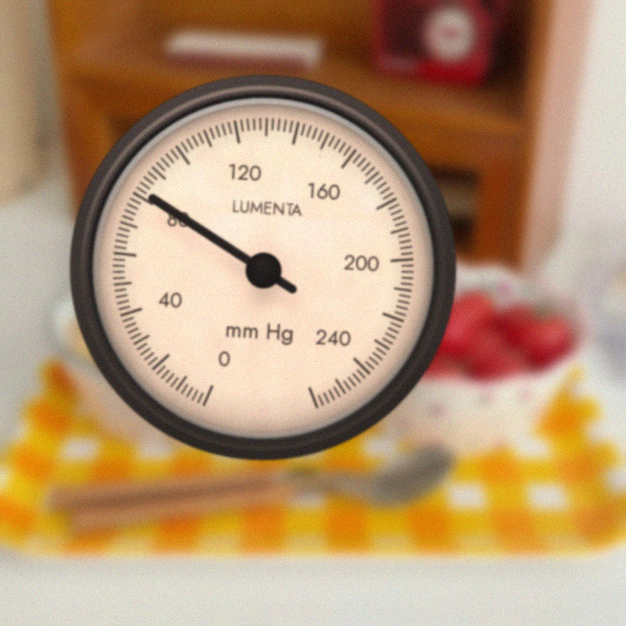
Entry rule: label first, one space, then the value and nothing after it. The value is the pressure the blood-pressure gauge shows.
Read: 82 mmHg
